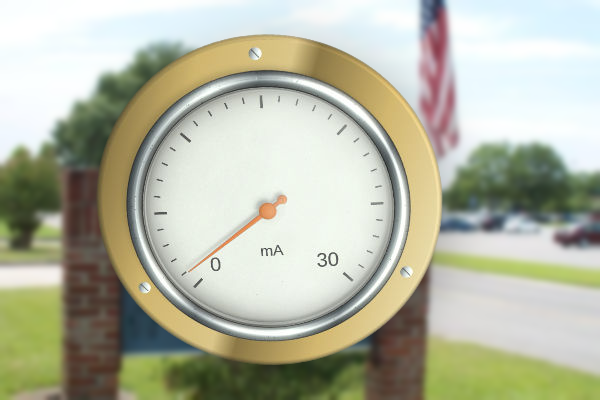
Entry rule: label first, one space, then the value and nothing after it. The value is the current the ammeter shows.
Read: 1 mA
